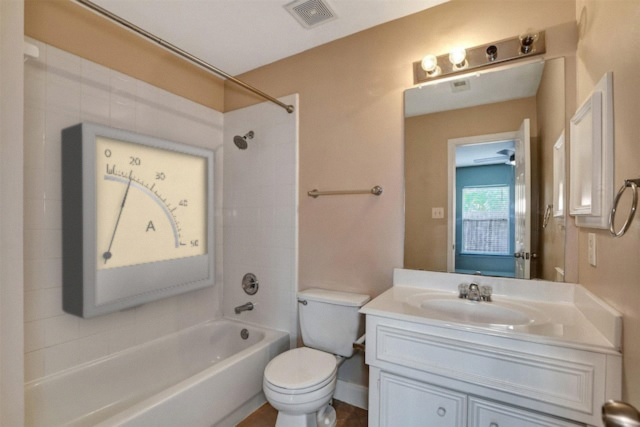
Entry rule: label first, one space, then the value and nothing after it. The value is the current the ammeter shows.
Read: 20 A
